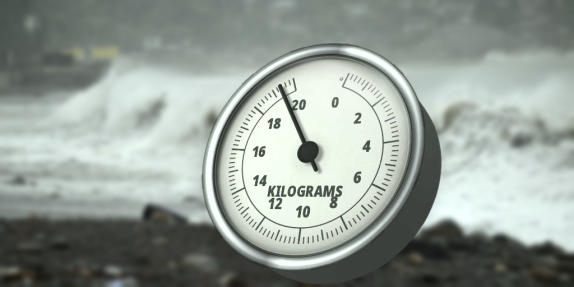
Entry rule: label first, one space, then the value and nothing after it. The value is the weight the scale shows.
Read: 19.4 kg
